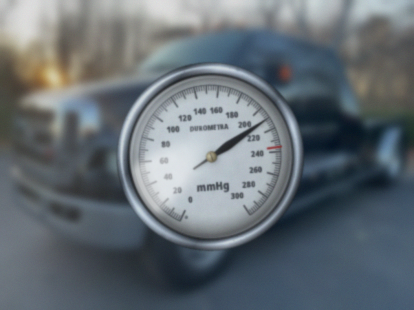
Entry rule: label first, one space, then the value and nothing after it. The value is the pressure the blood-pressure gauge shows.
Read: 210 mmHg
